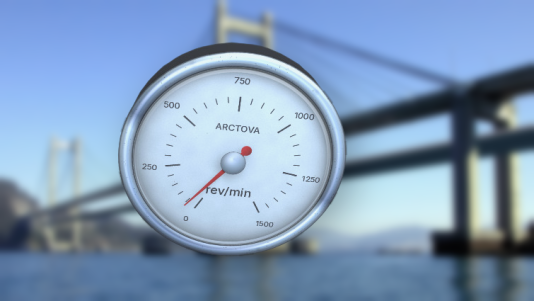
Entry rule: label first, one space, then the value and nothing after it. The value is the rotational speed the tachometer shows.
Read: 50 rpm
